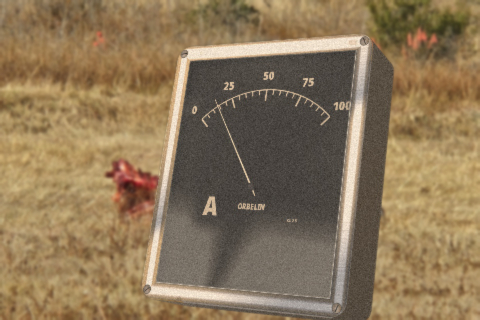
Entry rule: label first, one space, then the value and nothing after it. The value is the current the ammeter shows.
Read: 15 A
